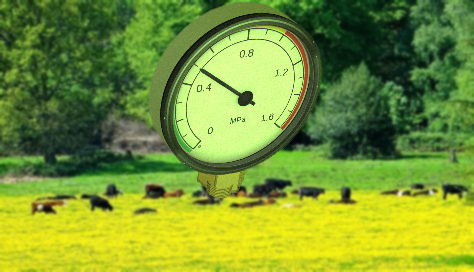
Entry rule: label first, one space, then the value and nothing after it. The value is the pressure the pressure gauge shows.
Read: 0.5 MPa
